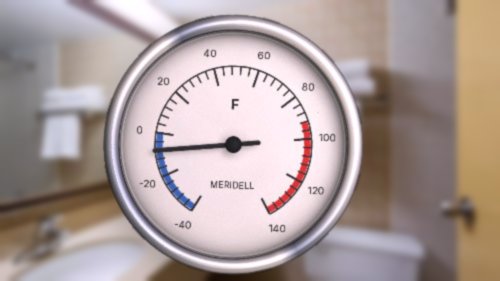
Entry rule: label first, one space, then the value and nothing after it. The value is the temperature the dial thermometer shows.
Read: -8 °F
